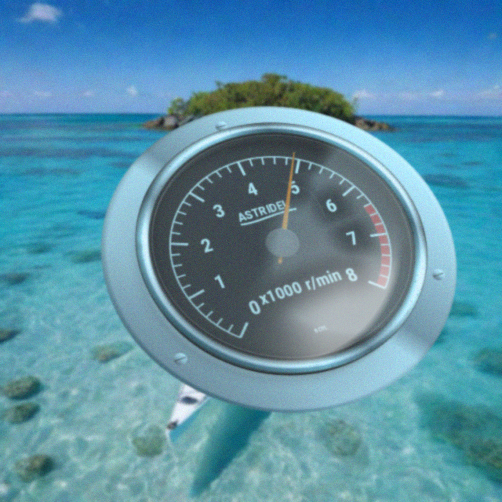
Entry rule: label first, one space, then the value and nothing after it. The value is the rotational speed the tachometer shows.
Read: 4900 rpm
